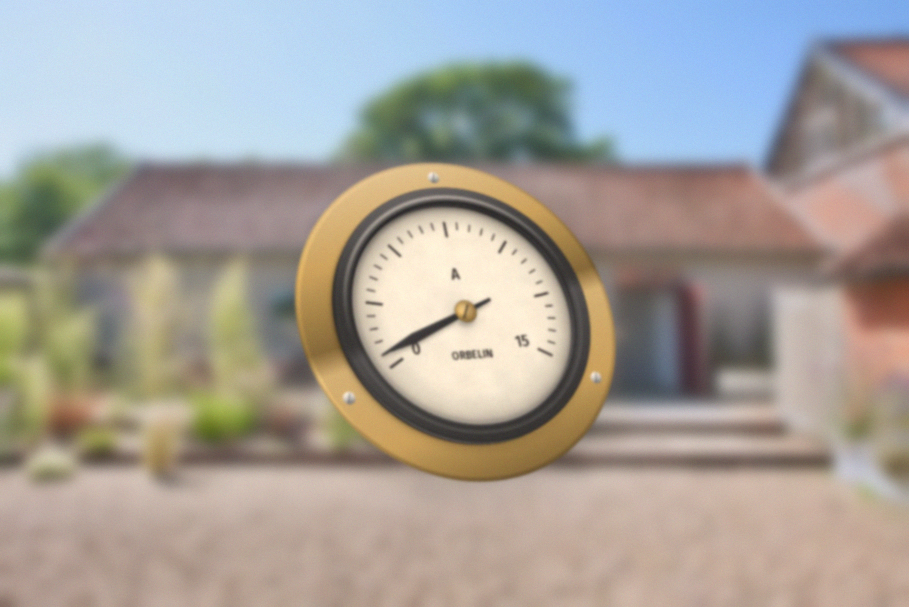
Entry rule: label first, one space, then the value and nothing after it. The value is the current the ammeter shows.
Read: 0.5 A
